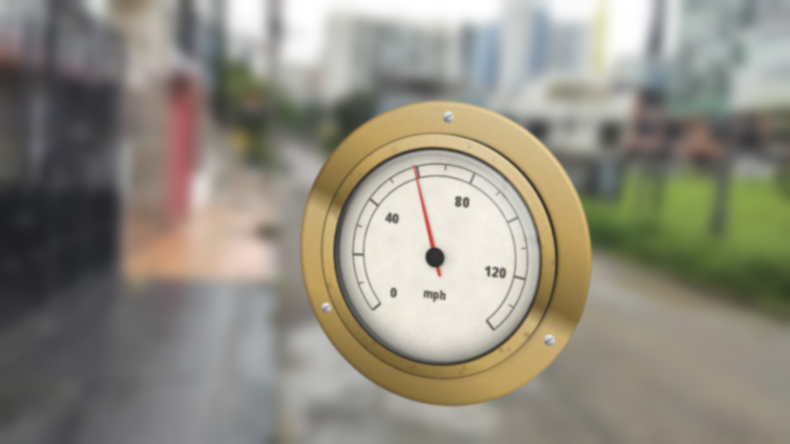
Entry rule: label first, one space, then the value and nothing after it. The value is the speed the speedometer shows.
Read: 60 mph
